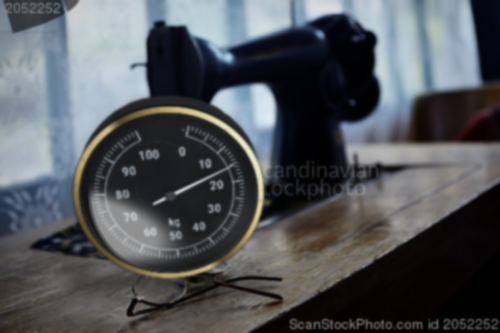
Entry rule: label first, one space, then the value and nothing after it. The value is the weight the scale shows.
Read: 15 kg
